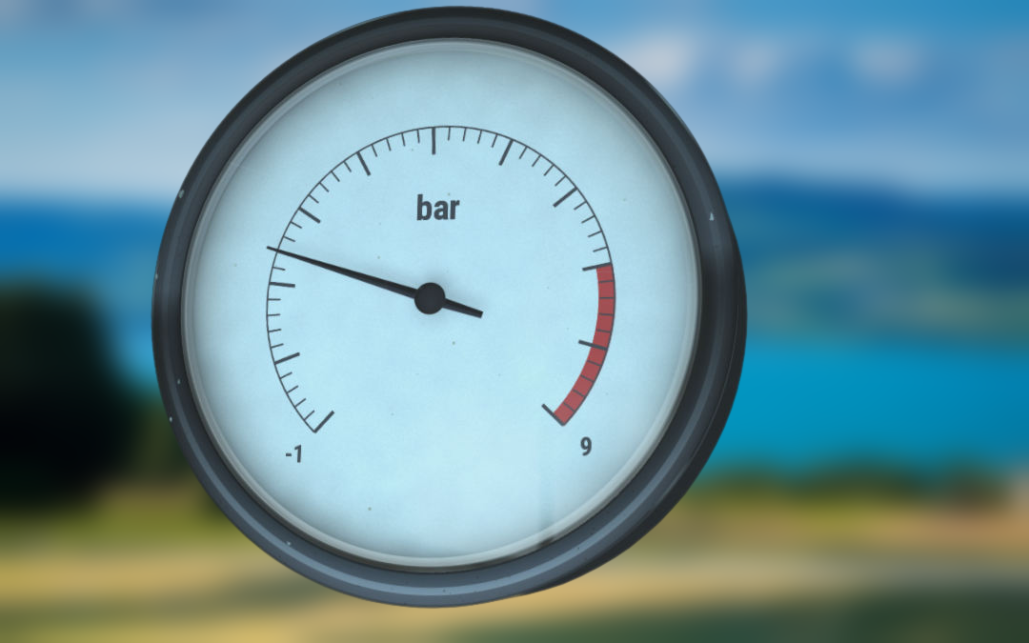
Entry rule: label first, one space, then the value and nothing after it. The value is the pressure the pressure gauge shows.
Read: 1.4 bar
